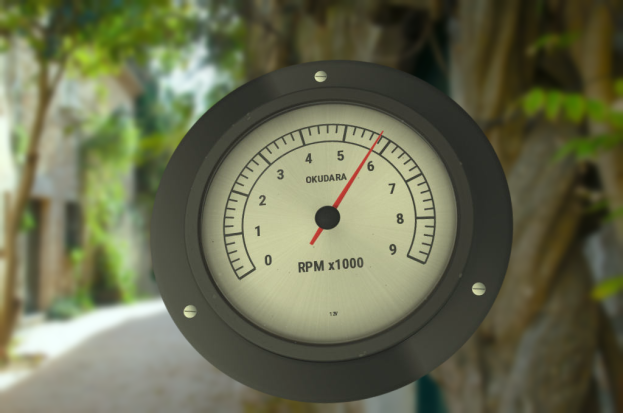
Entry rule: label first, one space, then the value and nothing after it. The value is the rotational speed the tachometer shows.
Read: 5800 rpm
